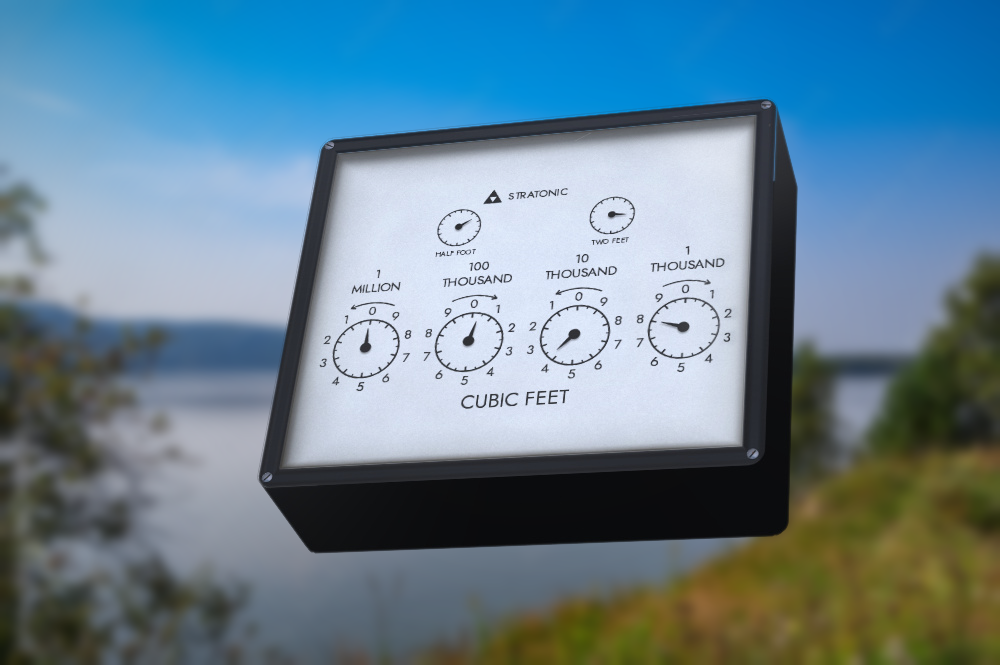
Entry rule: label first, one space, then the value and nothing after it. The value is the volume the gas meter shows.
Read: 3800 ft³
